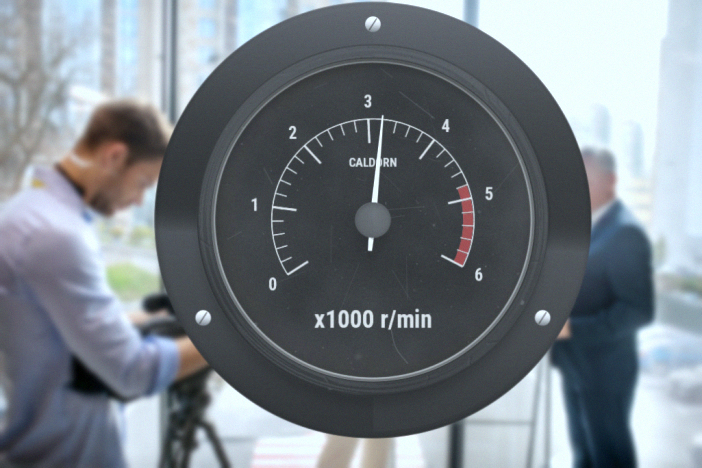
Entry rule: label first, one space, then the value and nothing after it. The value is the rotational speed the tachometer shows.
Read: 3200 rpm
